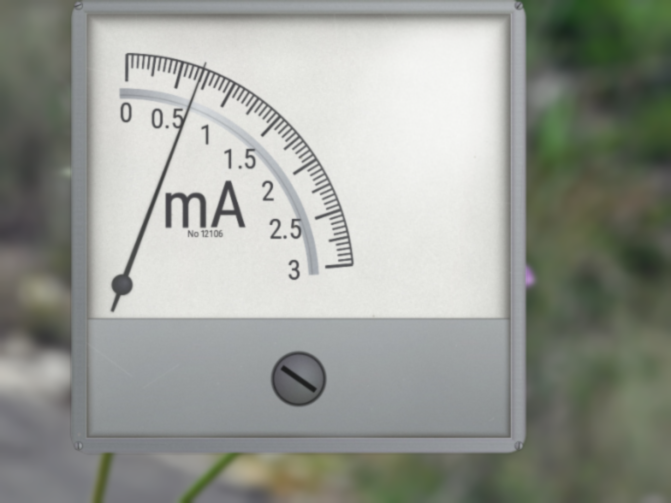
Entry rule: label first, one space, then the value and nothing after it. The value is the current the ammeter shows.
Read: 0.7 mA
